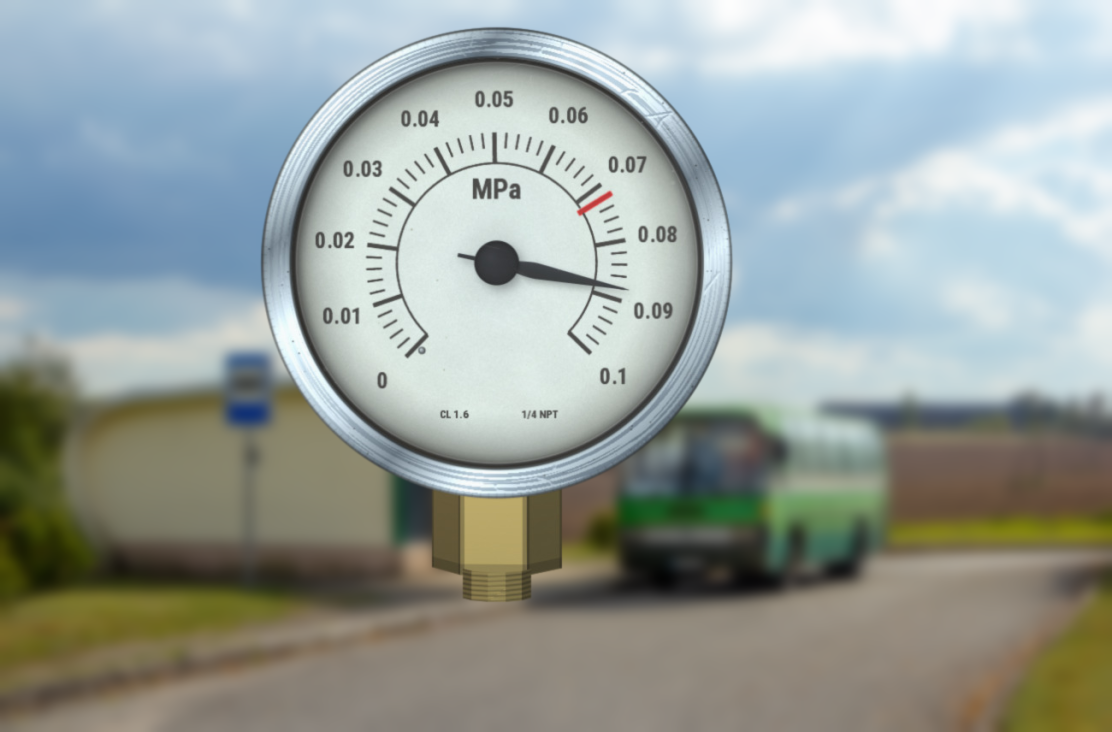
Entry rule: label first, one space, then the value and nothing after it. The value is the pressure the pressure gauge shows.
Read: 0.088 MPa
